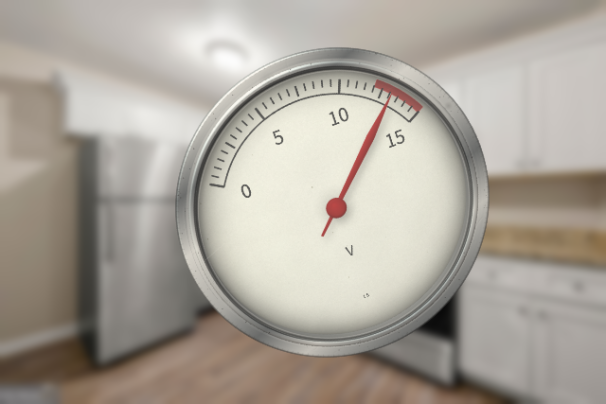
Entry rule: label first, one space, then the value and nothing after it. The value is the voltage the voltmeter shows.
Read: 13 V
